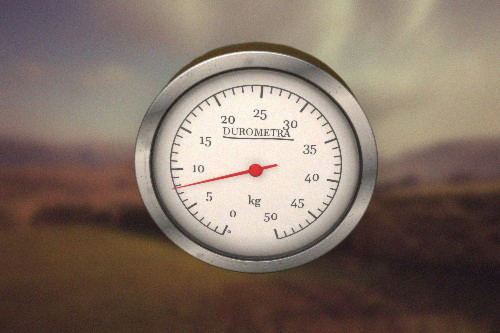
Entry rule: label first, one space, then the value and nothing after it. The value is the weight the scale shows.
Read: 8 kg
